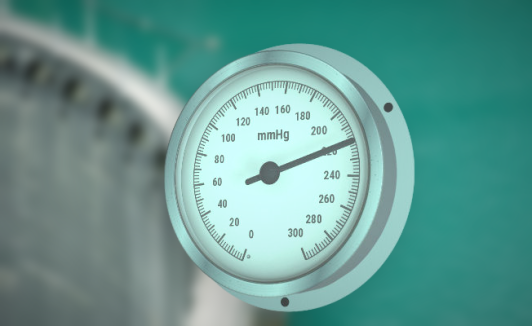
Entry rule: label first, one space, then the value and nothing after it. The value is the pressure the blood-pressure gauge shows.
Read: 220 mmHg
